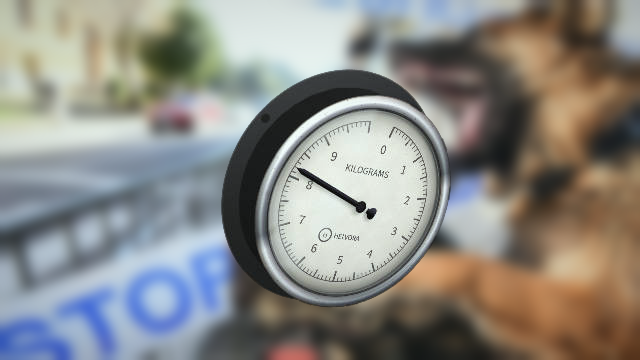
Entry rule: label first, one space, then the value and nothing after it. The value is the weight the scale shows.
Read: 8.2 kg
